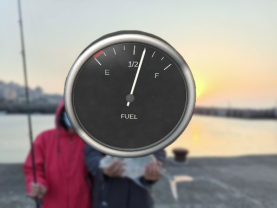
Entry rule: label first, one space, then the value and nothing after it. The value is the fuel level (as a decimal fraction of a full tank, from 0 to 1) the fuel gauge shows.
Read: 0.625
